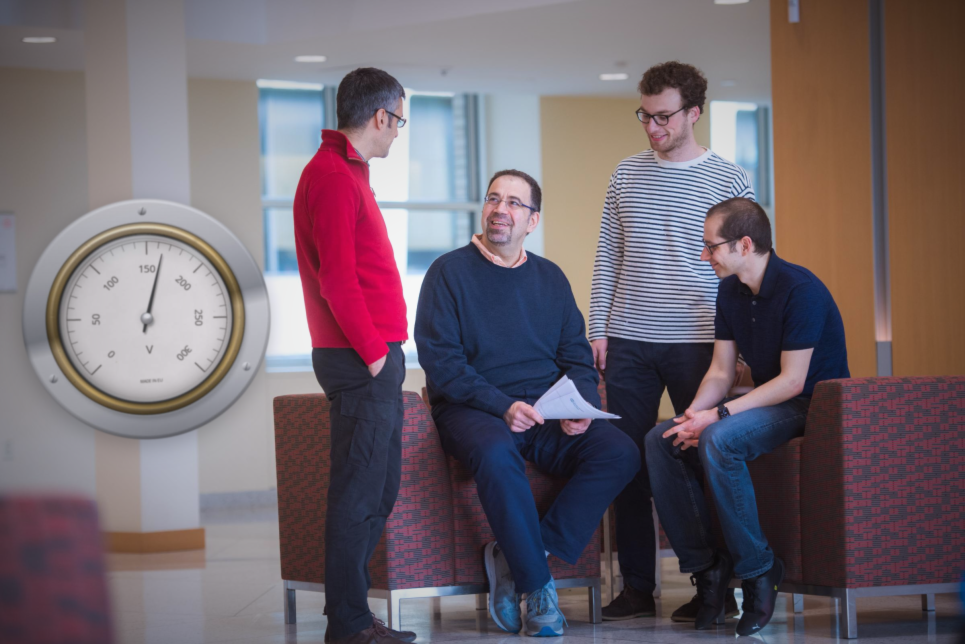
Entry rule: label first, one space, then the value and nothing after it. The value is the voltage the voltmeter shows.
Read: 165 V
